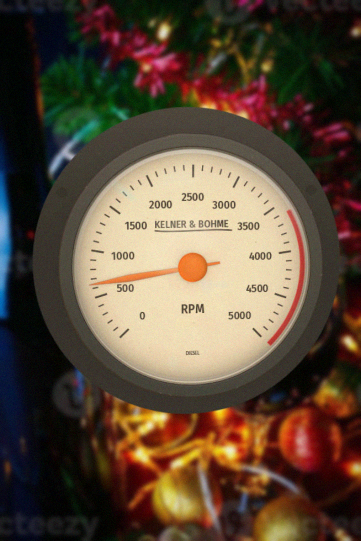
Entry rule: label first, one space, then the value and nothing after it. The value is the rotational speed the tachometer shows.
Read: 650 rpm
